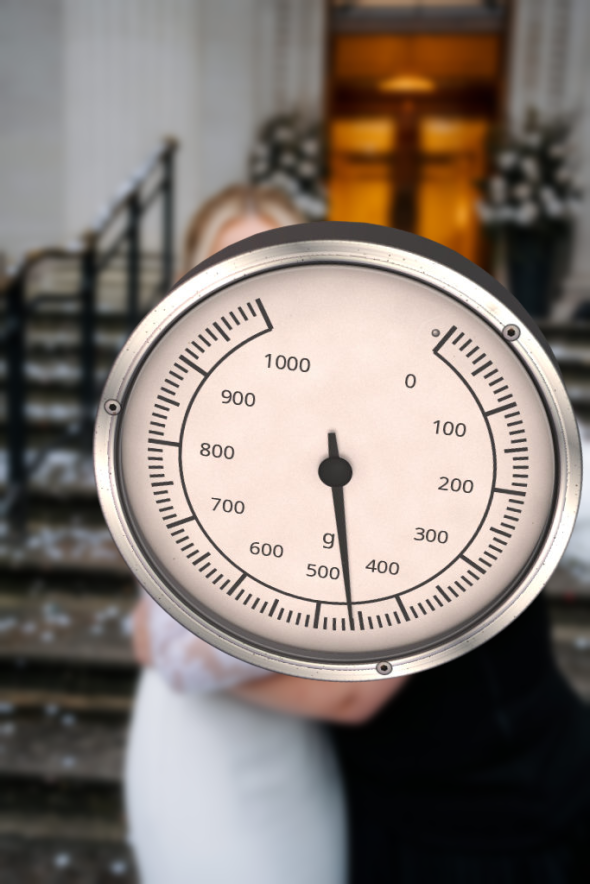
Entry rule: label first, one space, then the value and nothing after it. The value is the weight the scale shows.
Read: 460 g
